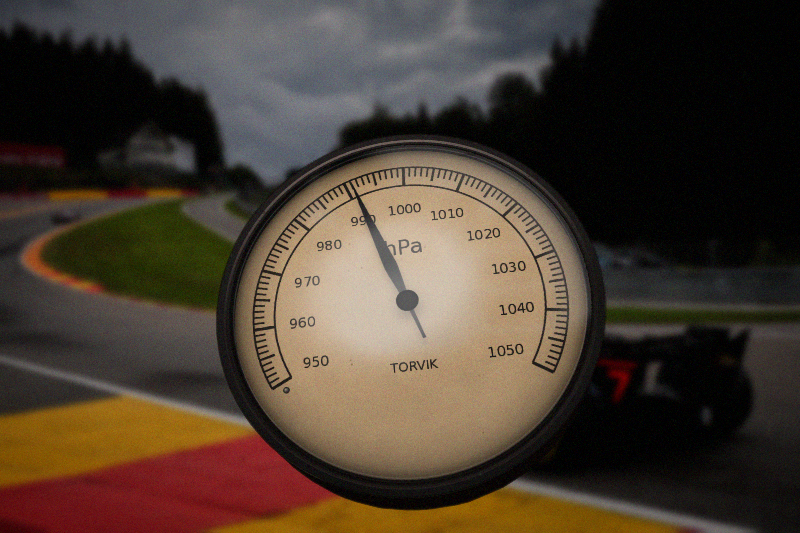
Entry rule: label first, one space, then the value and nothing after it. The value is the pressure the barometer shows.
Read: 991 hPa
